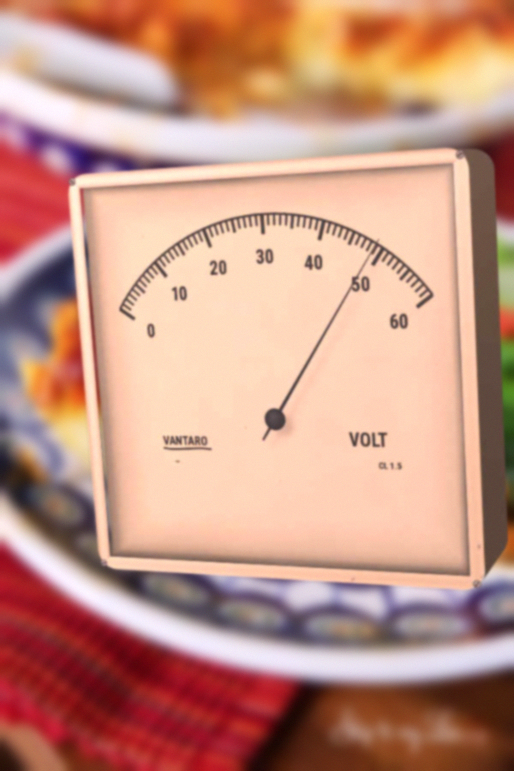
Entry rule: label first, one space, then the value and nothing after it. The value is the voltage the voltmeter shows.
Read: 49 V
